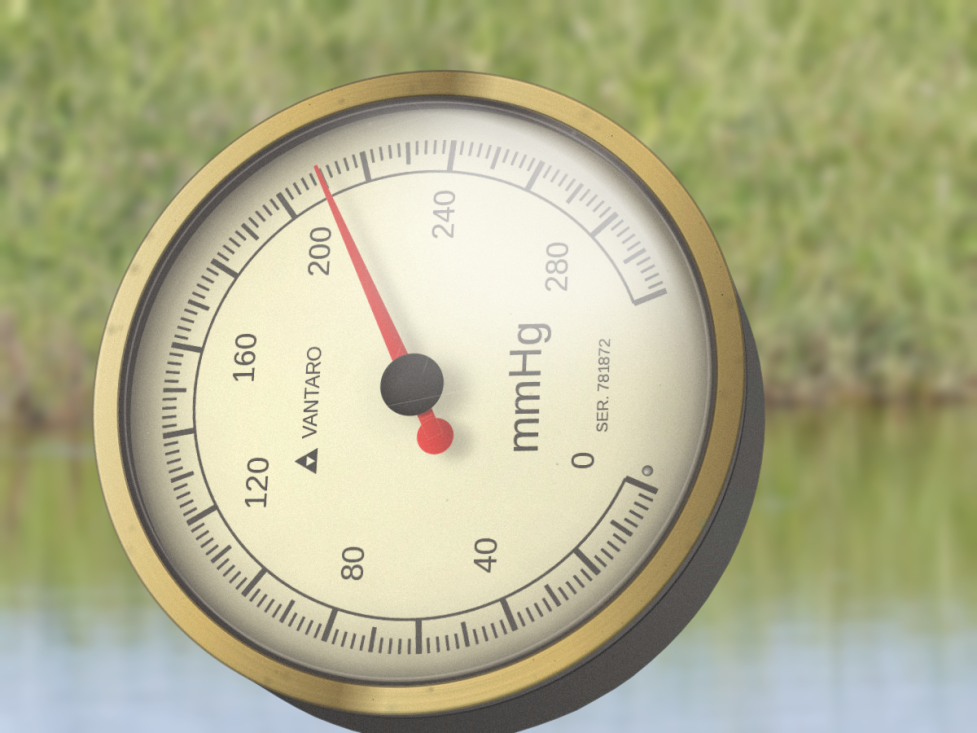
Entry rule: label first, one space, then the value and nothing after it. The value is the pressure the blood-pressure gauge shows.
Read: 210 mmHg
